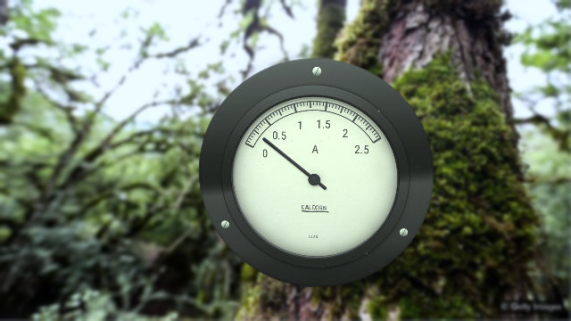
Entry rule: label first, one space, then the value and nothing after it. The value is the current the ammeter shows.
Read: 0.25 A
